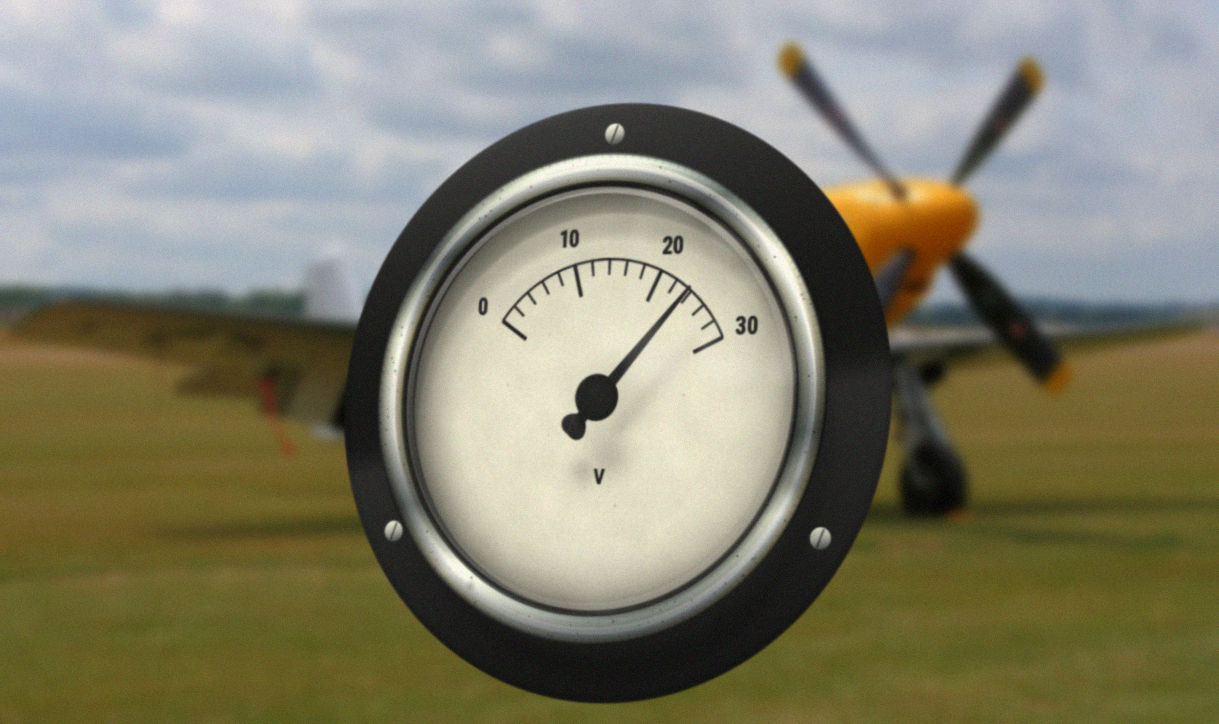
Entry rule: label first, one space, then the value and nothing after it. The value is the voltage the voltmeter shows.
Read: 24 V
